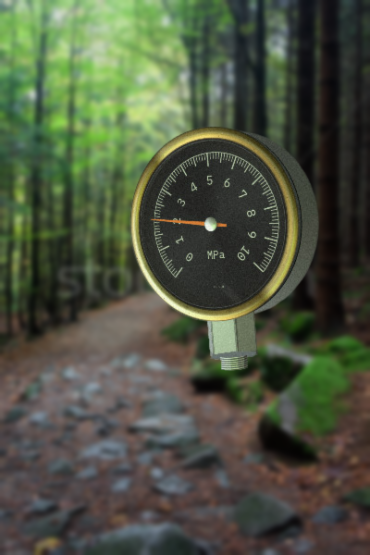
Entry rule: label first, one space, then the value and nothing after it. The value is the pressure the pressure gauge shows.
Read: 2 MPa
